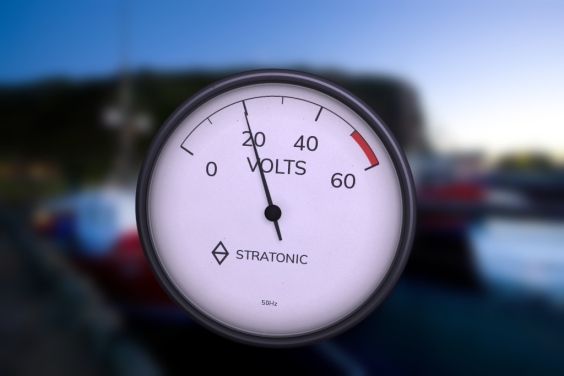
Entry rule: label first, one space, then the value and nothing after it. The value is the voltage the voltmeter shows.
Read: 20 V
